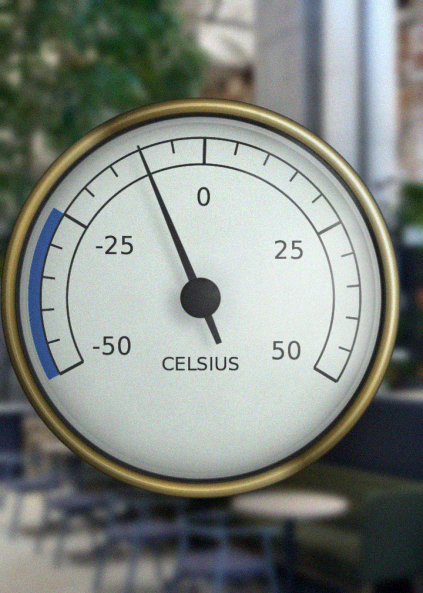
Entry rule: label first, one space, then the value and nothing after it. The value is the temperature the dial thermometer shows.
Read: -10 °C
